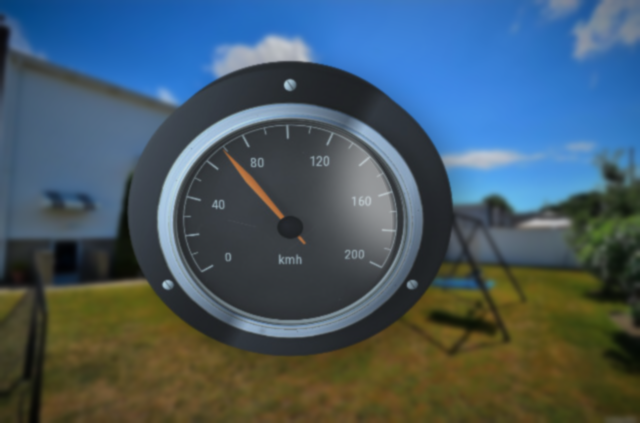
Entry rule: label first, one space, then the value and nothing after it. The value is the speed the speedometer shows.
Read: 70 km/h
